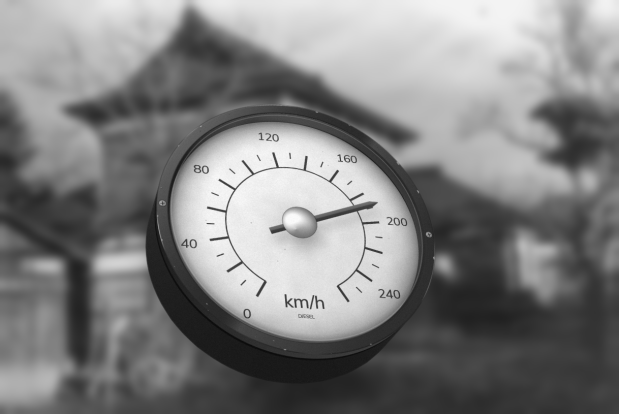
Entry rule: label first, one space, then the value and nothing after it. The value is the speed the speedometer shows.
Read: 190 km/h
